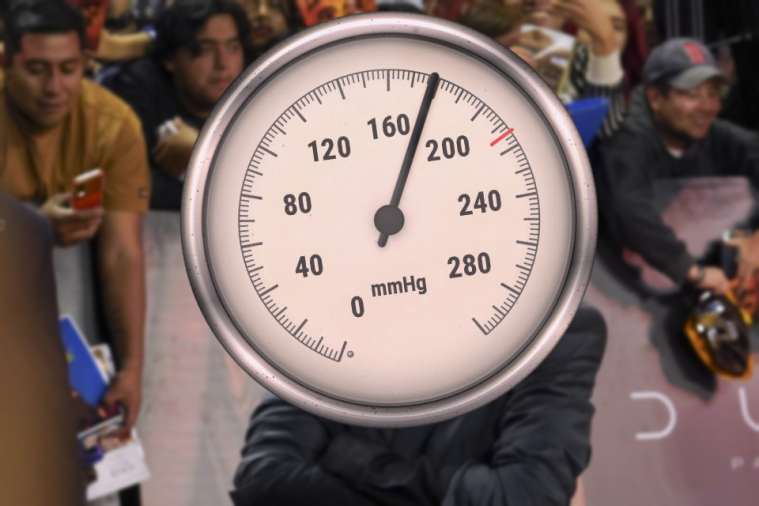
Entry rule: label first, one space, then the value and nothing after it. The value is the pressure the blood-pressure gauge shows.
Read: 178 mmHg
